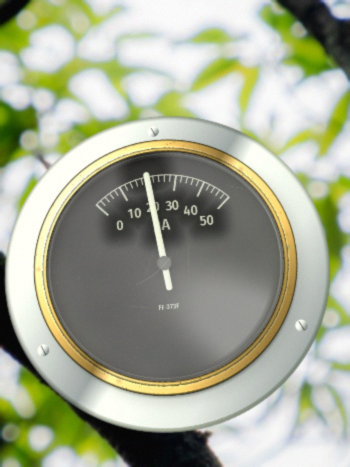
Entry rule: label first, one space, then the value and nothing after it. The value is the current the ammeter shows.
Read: 20 µA
